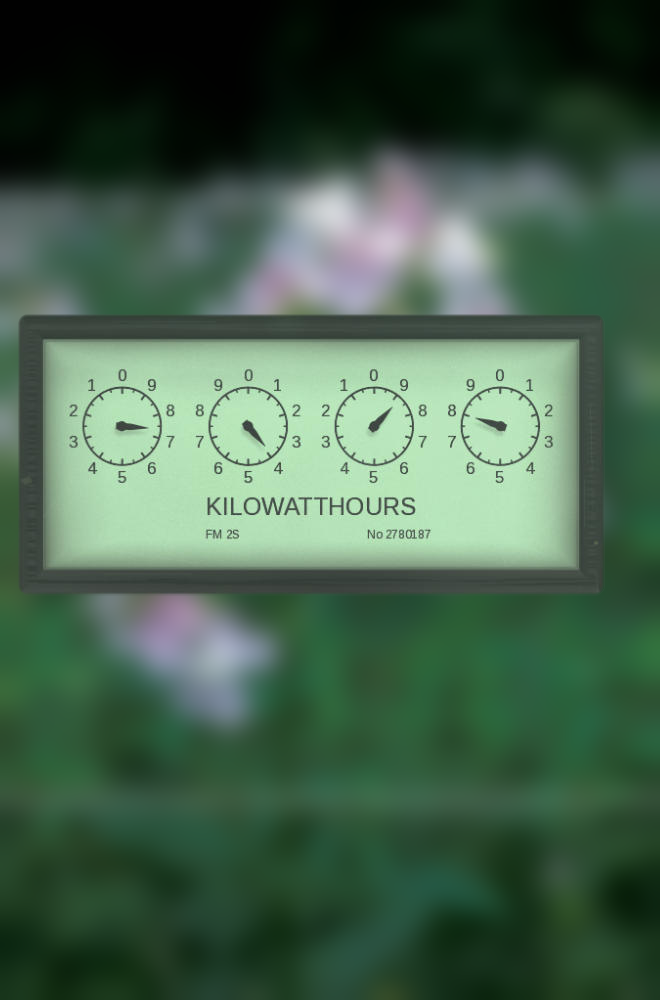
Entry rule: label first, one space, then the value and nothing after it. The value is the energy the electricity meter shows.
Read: 7388 kWh
